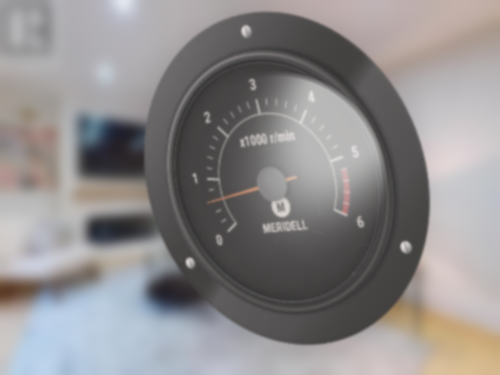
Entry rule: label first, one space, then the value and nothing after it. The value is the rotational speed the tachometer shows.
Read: 600 rpm
